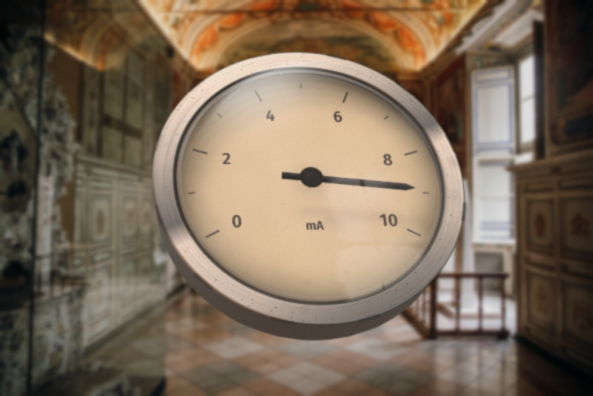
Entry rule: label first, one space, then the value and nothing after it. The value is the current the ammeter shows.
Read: 9 mA
